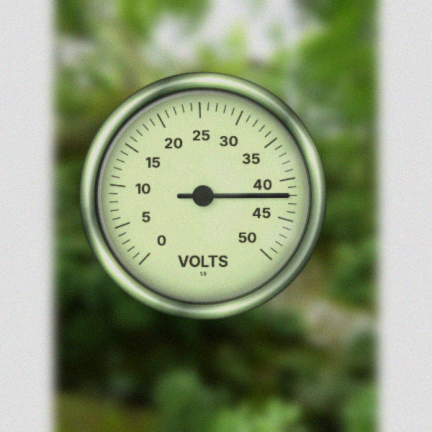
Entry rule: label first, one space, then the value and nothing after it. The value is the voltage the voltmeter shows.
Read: 42 V
